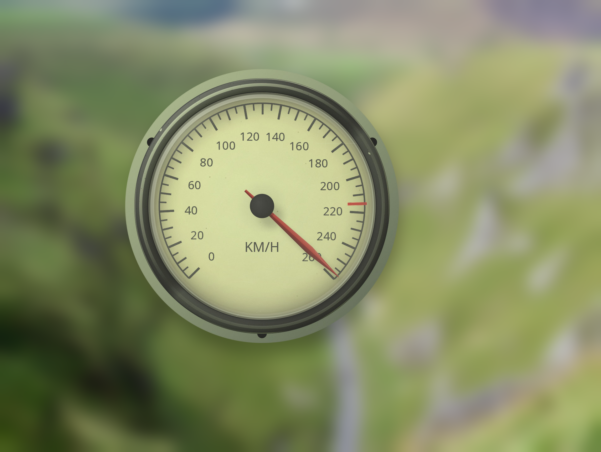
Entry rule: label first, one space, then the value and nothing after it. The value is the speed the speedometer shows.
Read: 257.5 km/h
